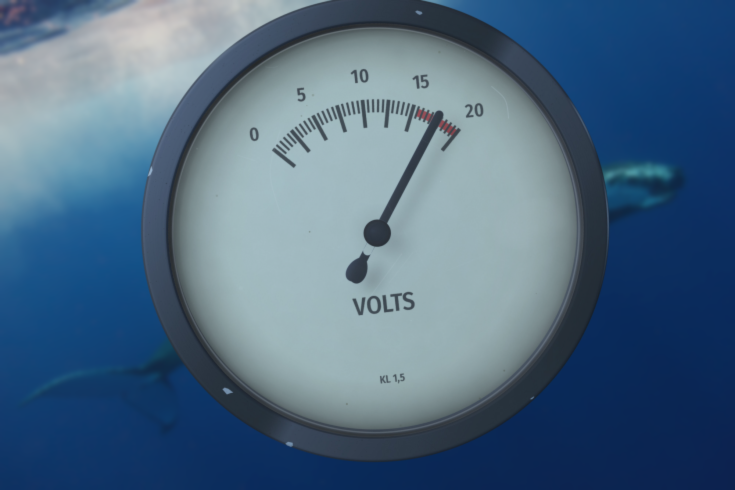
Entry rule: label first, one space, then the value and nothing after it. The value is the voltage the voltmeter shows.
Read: 17.5 V
